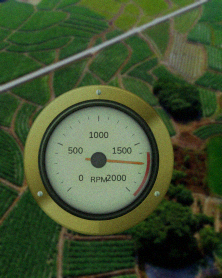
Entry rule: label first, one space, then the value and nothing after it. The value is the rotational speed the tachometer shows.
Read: 1700 rpm
